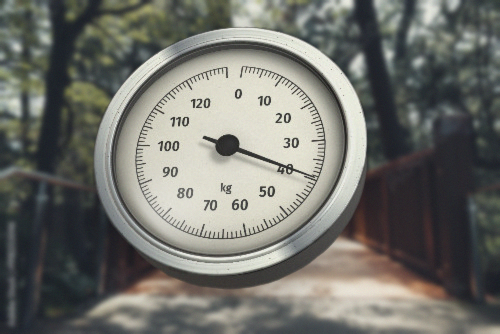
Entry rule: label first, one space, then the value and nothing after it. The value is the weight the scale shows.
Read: 40 kg
